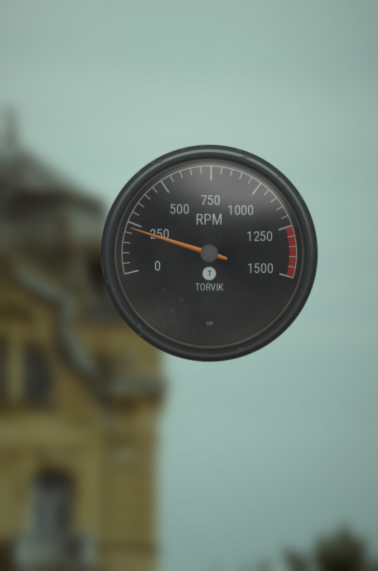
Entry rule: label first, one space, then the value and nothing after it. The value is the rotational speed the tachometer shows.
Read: 225 rpm
